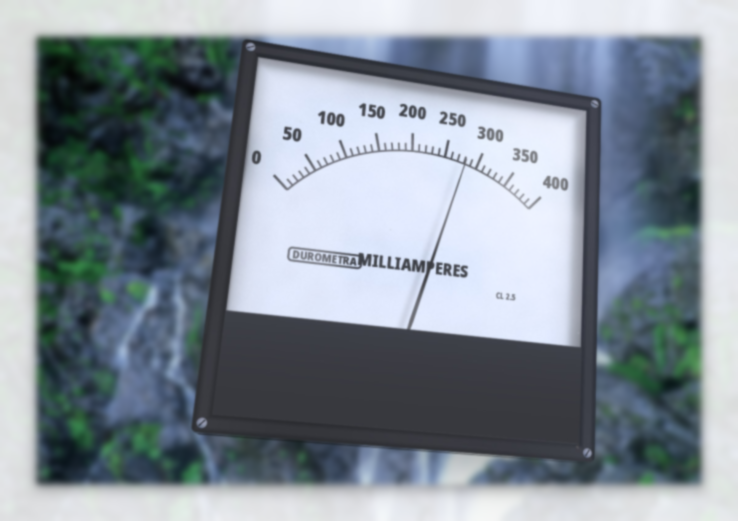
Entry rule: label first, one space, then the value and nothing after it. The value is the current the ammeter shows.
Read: 280 mA
